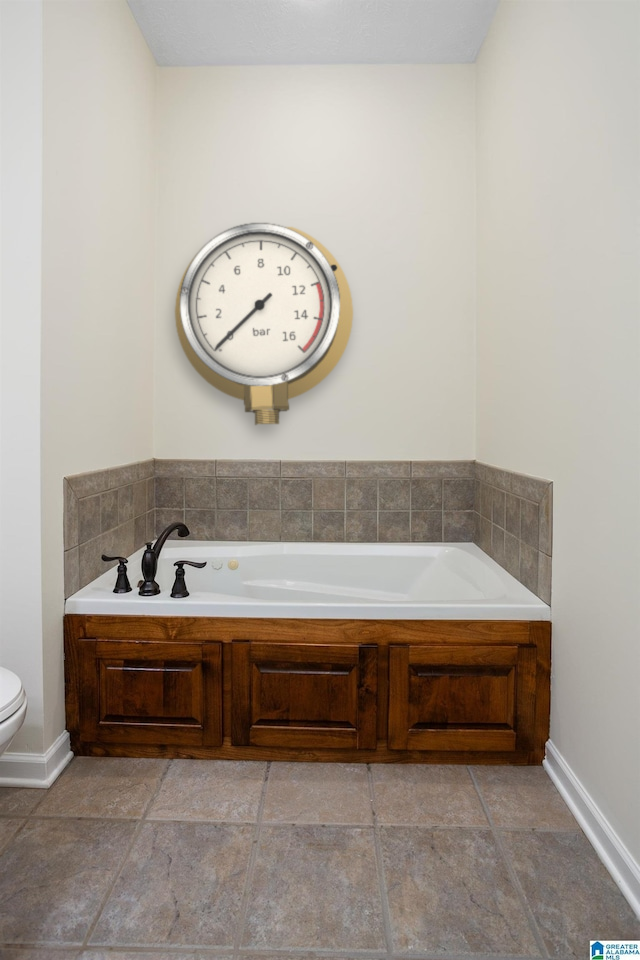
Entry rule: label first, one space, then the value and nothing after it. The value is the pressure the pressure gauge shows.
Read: 0 bar
